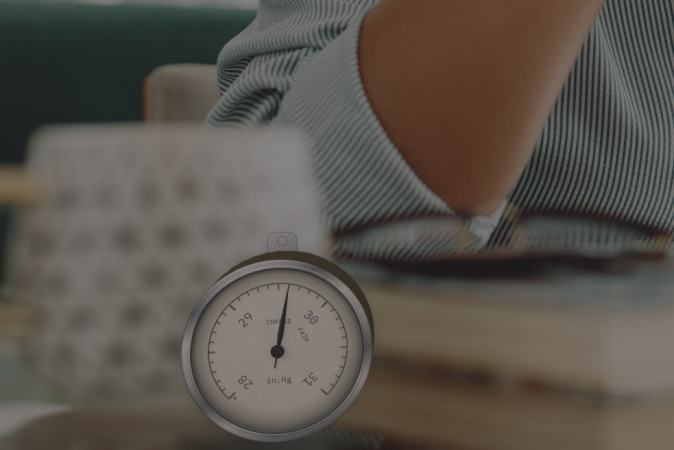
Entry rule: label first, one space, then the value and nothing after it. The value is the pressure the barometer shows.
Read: 29.6 inHg
